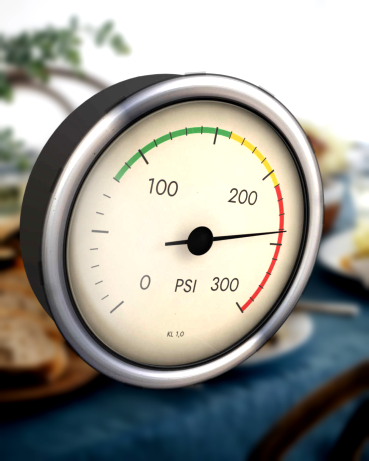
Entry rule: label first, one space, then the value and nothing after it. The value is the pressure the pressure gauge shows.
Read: 240 psi
